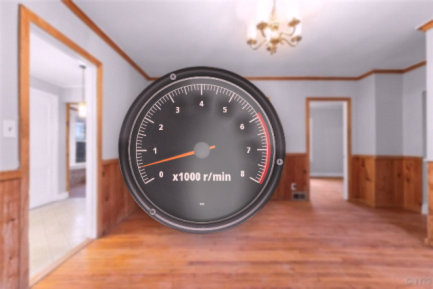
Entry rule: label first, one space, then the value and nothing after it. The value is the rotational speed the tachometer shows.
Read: 500 rpm
